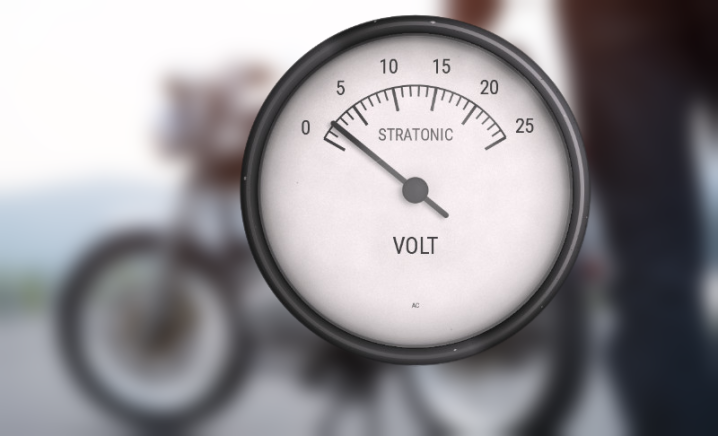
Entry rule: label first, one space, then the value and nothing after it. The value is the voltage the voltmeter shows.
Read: 2 V
